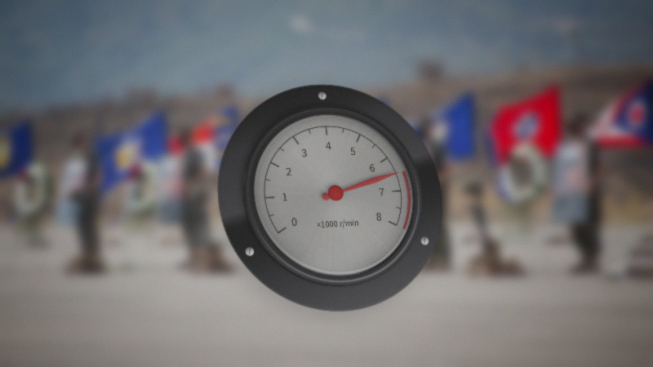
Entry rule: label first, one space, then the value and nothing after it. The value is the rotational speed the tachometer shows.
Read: 6500 rpm
